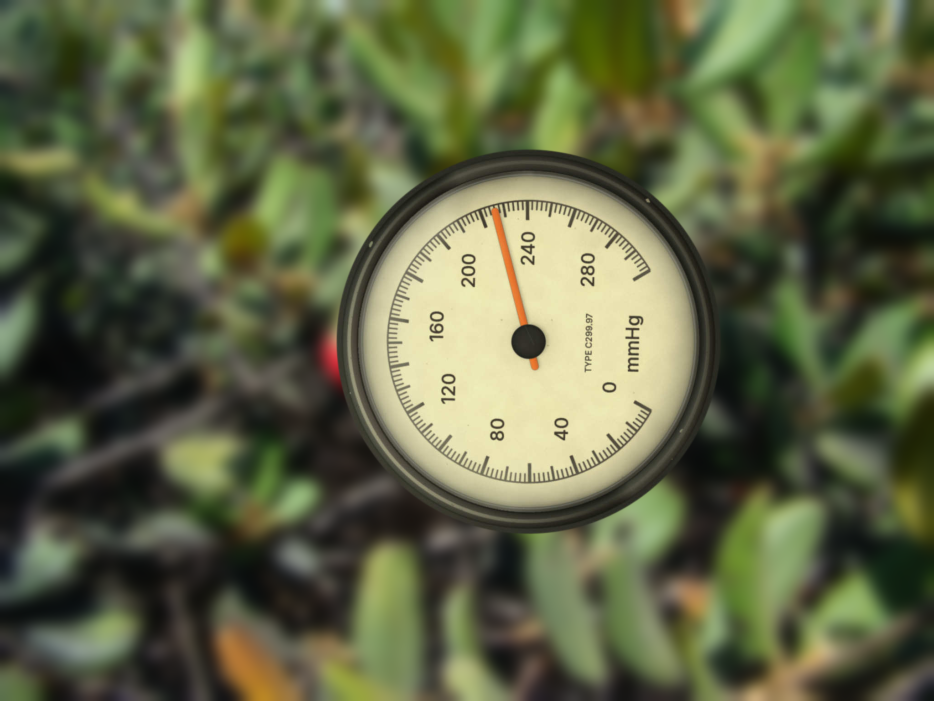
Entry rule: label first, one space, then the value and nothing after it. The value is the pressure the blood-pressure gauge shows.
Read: 226 mmHg
